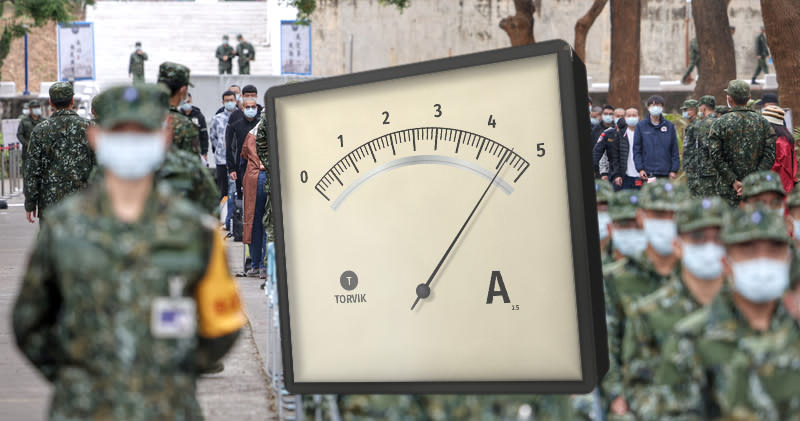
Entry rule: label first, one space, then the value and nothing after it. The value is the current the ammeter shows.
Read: 4.6 A
